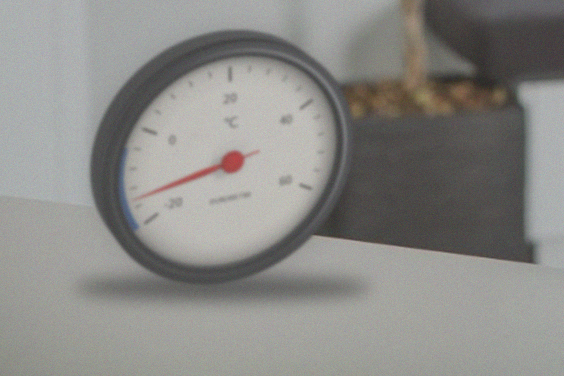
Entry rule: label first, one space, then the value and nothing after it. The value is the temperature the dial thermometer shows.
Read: -14 °C
